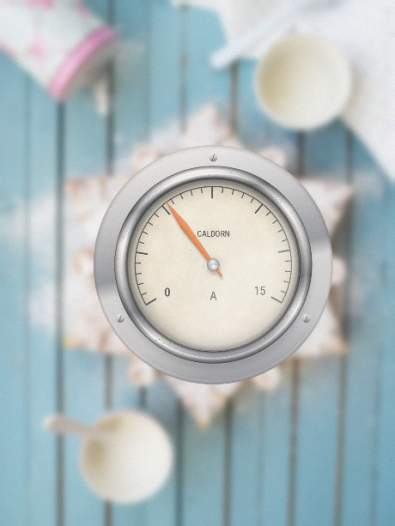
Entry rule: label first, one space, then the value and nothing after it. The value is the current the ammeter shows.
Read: 5.25 A
